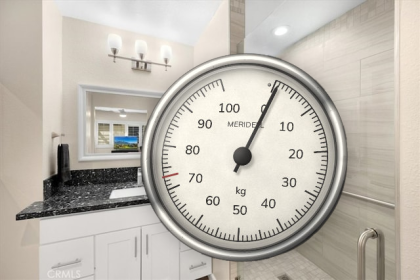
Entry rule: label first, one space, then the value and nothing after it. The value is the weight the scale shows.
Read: 1 kg
